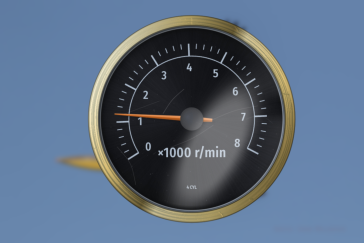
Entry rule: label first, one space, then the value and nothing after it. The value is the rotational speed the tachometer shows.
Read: 1200 rpm
